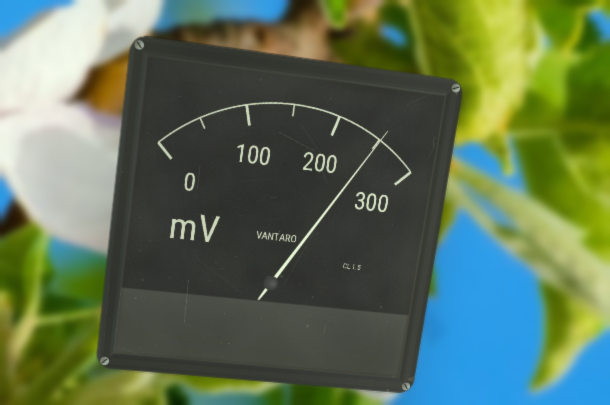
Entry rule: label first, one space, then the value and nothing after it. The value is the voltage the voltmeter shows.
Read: 250 mV
